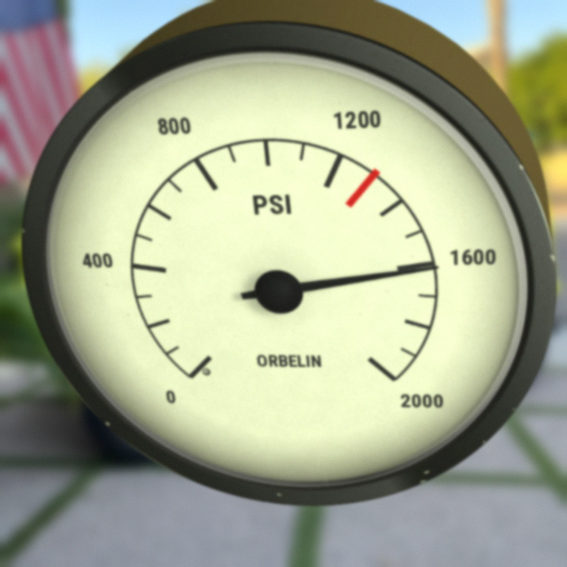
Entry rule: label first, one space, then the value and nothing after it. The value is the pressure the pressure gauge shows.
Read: 1600 psi
